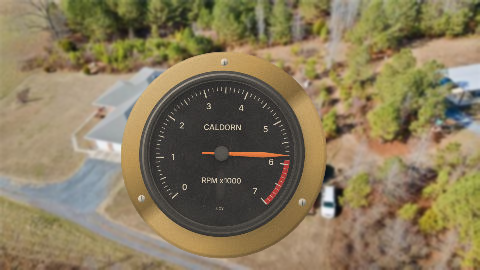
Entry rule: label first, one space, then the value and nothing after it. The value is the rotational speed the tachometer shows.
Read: 5800 rpm
